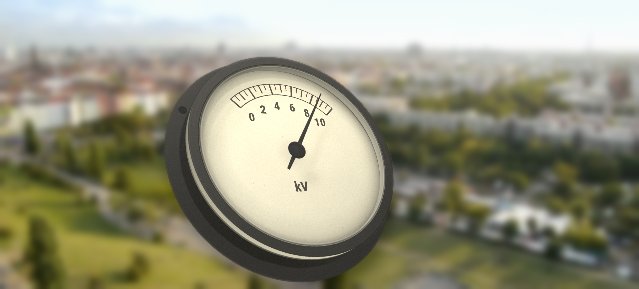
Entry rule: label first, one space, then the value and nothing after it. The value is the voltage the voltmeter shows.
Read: 8.5 kV
